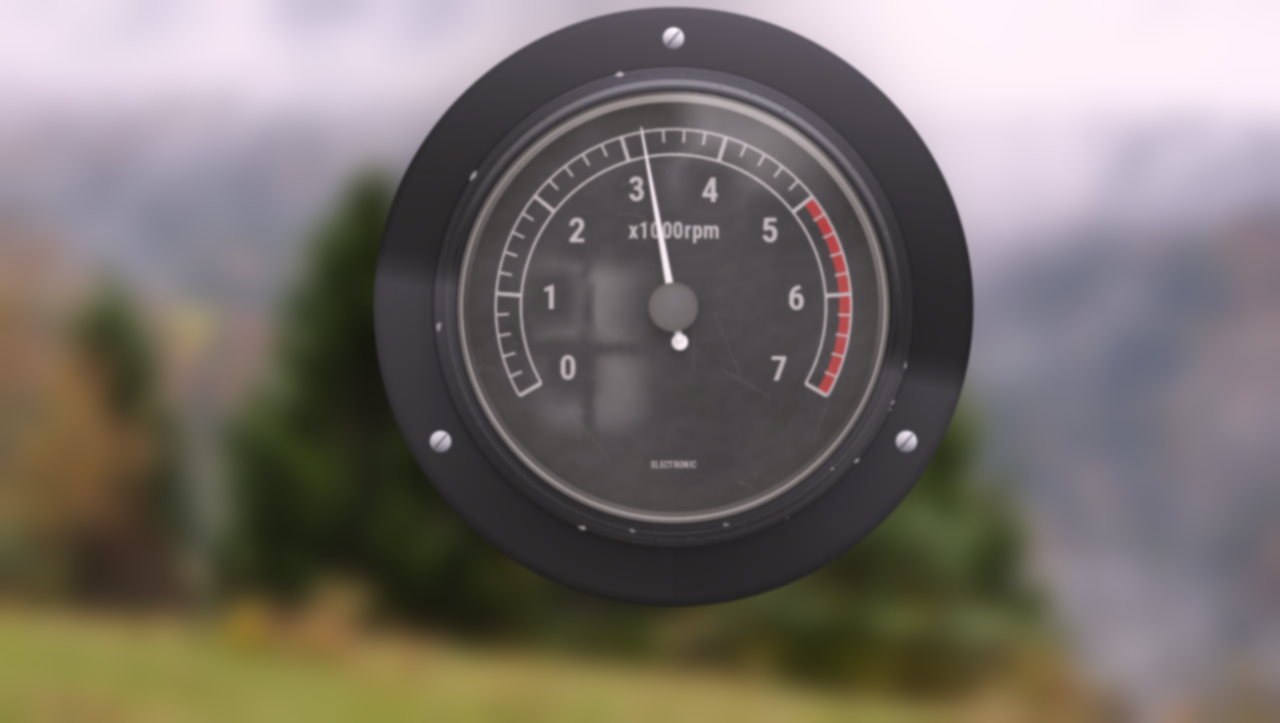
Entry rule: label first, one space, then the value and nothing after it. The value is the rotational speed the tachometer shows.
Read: 3200 rpm
